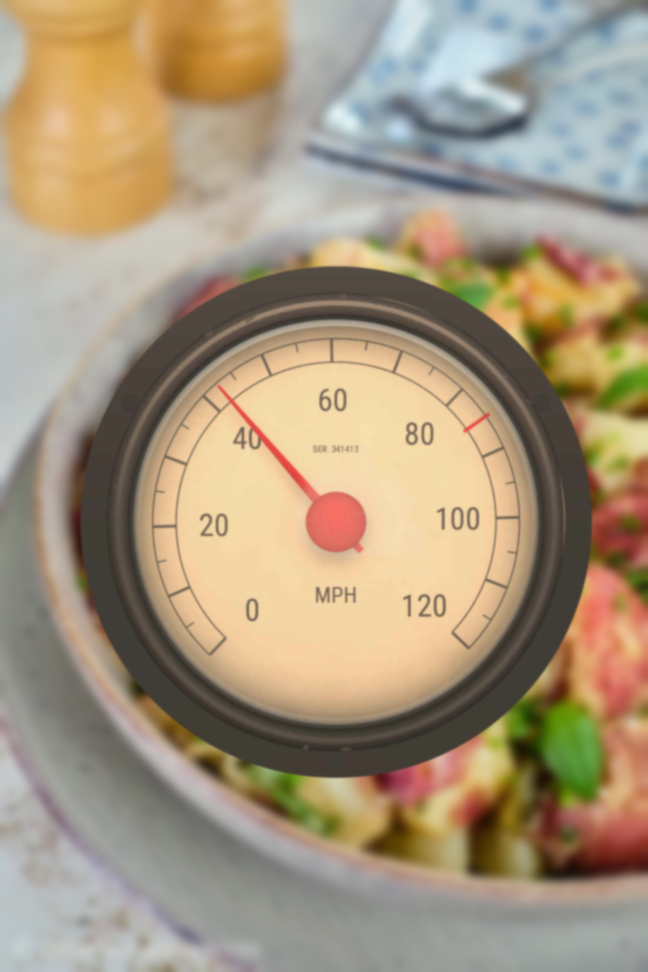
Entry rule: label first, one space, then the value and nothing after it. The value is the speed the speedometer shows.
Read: 42.5 mph
